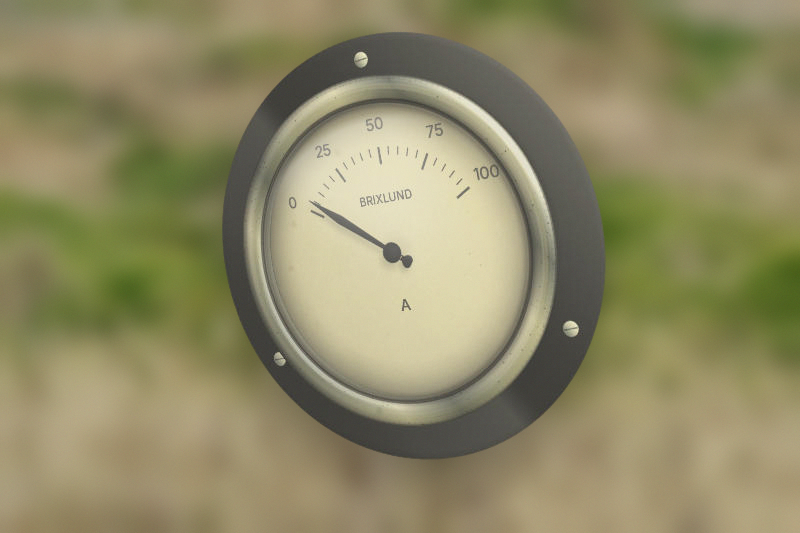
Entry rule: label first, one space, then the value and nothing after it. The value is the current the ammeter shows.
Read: 5 A
